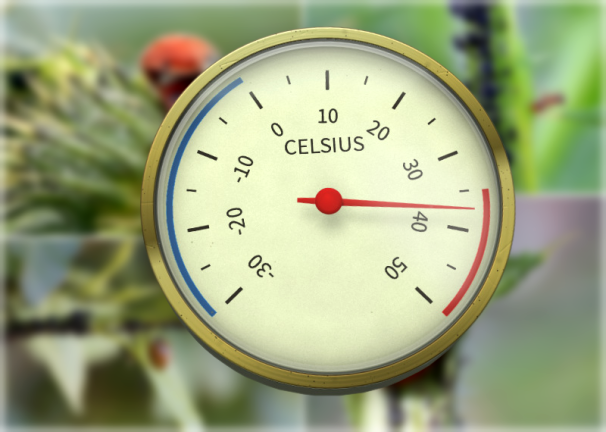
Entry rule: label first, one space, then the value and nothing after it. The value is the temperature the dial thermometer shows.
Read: 37.5 °C
